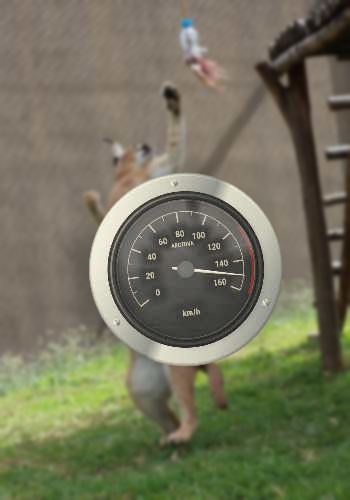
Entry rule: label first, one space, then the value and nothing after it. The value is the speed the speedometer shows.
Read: 150 km/h
